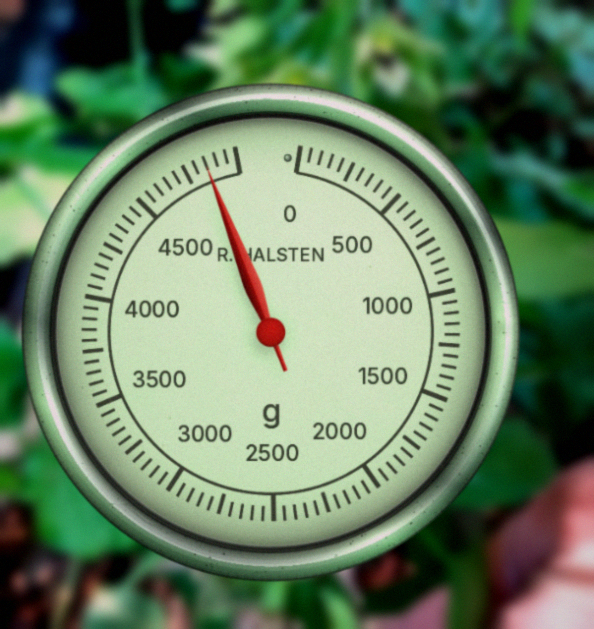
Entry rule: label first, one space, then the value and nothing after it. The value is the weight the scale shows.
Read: 4850 g
